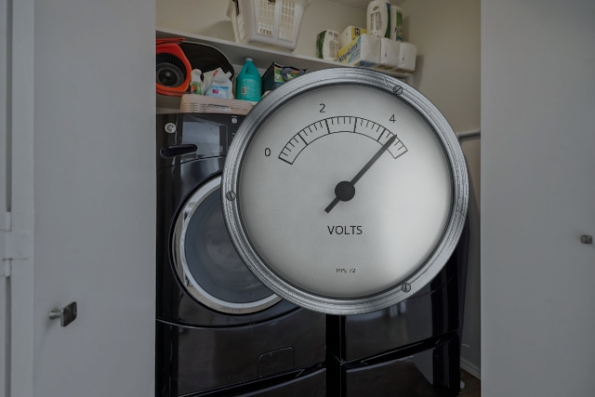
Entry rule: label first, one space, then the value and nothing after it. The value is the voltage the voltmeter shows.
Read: 4.4 V
